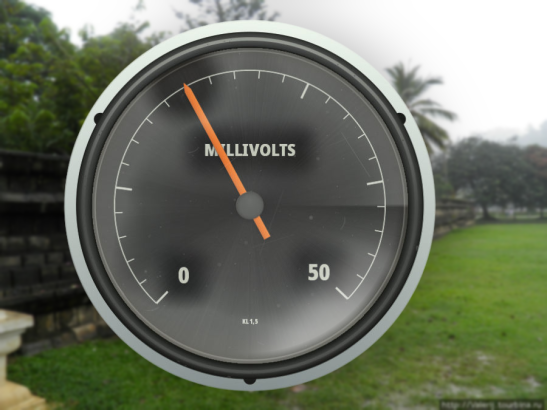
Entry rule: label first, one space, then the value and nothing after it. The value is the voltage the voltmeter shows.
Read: 20 mV
